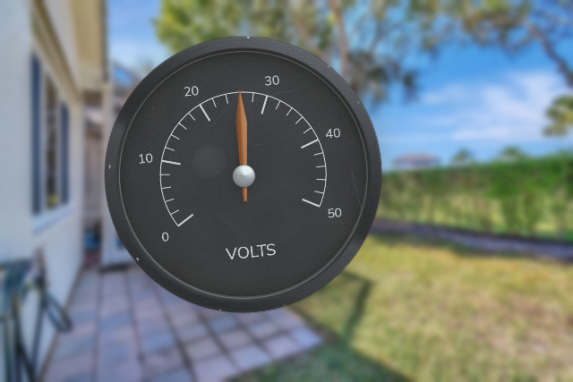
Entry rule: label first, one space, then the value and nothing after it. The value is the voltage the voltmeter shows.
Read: 26 V
